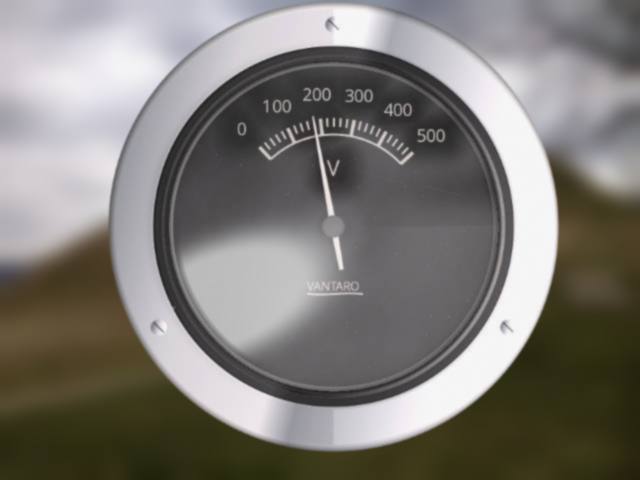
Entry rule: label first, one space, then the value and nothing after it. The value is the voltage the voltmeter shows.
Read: 180 V
